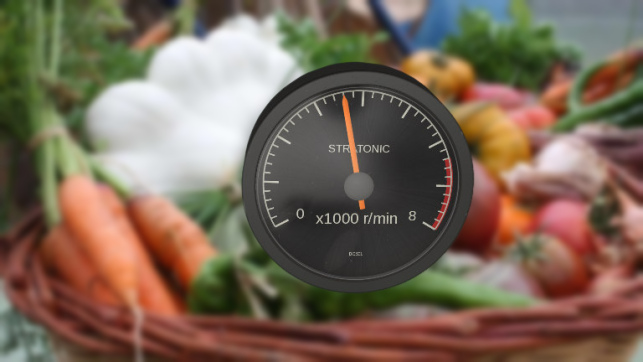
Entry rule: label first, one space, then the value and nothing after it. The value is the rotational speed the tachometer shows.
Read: 3600 rpm
